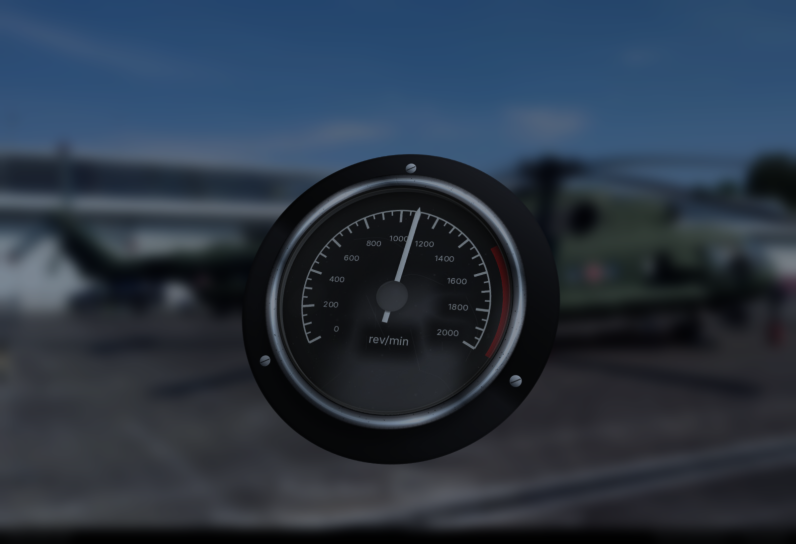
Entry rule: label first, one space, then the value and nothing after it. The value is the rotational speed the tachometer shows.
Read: 1100 rpm
